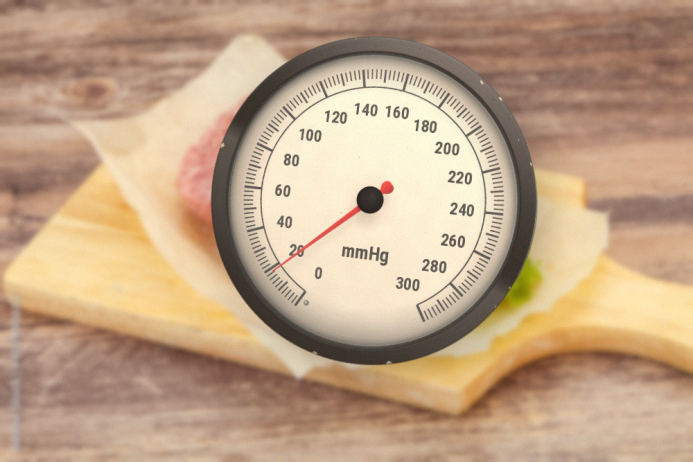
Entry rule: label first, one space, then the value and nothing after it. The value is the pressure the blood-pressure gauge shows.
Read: 18 mmHg
